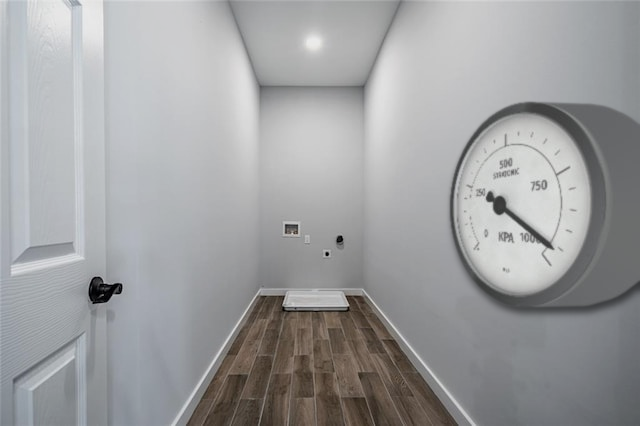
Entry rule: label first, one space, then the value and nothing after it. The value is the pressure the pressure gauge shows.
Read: 950 kPa
